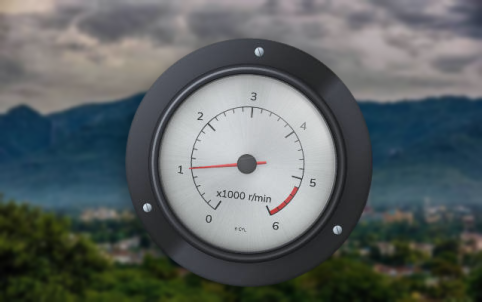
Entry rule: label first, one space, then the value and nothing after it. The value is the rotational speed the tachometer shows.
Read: 1000 rpm
